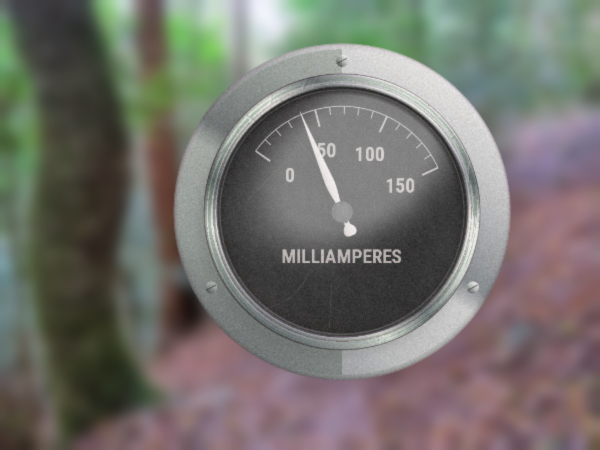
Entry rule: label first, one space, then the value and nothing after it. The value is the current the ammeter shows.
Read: 40 mA
